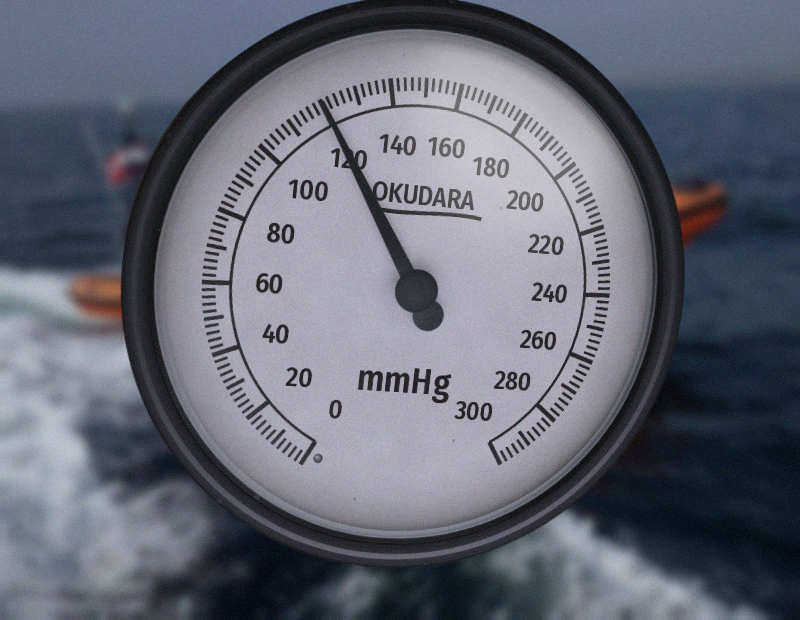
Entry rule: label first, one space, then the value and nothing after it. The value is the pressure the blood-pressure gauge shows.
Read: 120 mmHg
